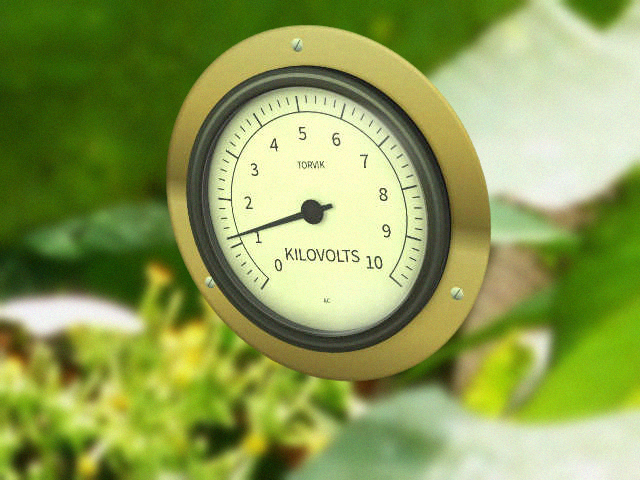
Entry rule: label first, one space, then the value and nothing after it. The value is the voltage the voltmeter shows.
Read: 1.2 kV
